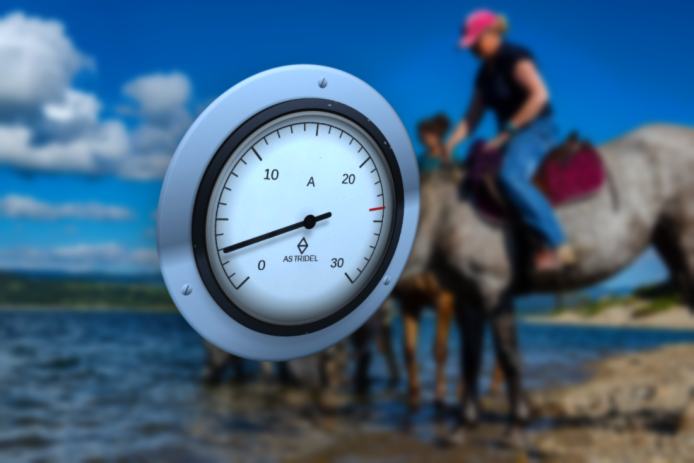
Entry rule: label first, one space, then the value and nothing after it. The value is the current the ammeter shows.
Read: 3 A
